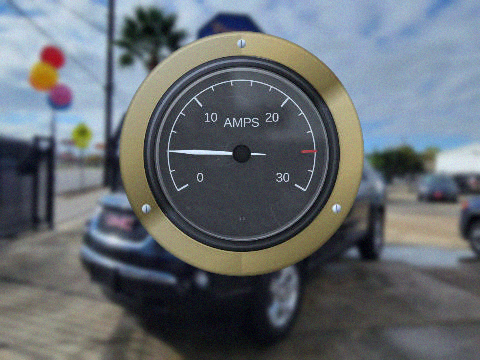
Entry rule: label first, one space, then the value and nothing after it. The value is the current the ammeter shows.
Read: 4 A
